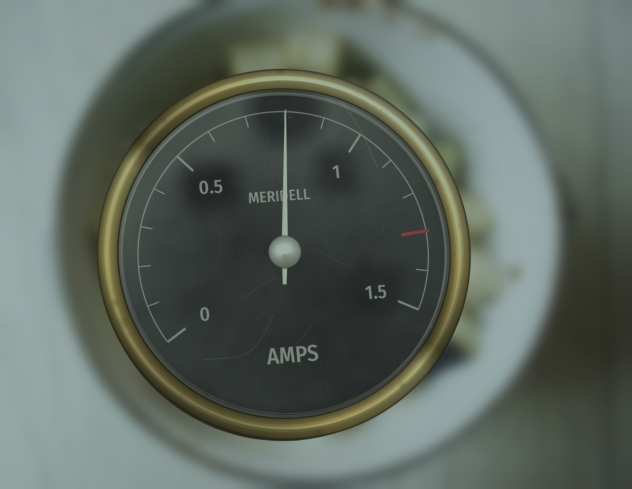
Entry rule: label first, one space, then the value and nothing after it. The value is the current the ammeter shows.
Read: 0.8 A
